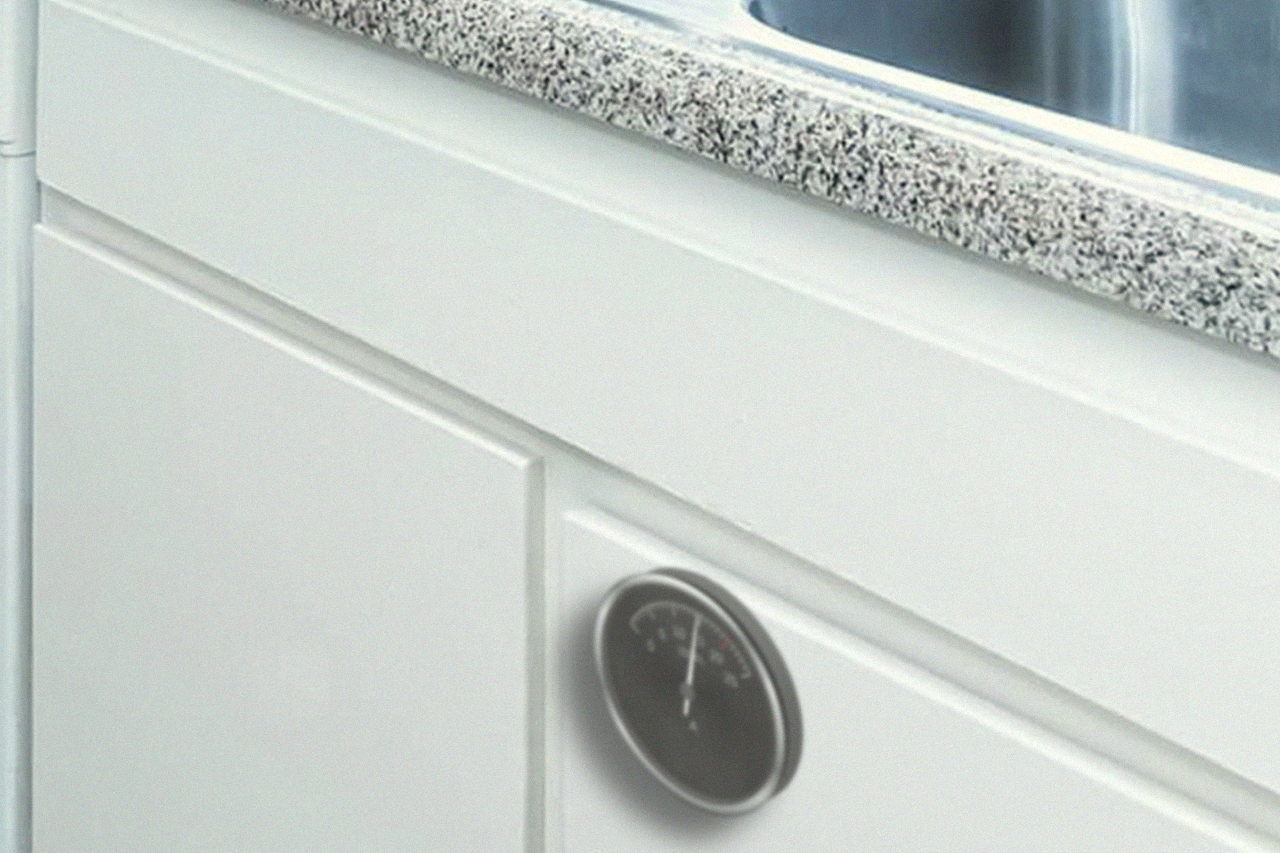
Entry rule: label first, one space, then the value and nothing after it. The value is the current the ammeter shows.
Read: 15 A
